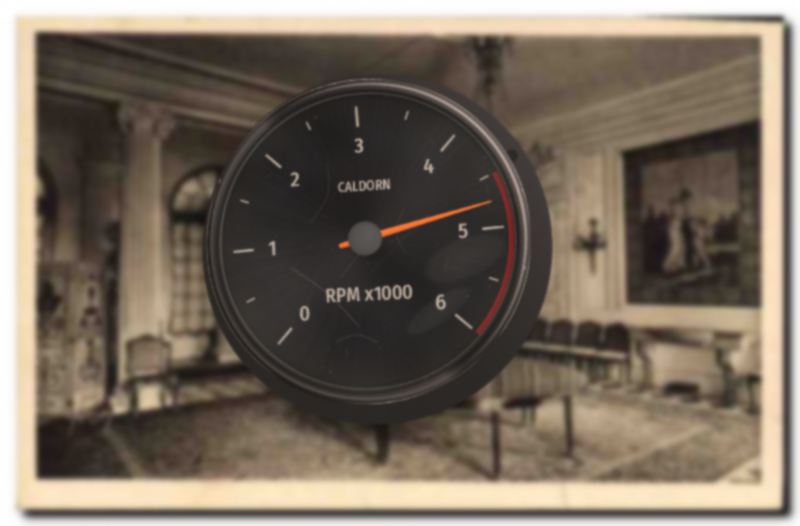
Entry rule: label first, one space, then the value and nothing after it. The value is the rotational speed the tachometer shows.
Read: 4750 rpm
